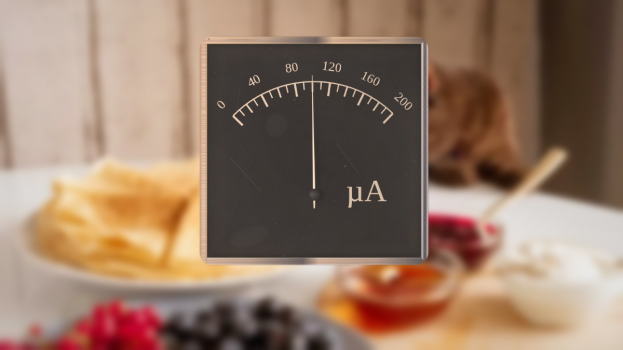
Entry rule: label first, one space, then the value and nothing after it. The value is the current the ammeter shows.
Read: 100 µA
